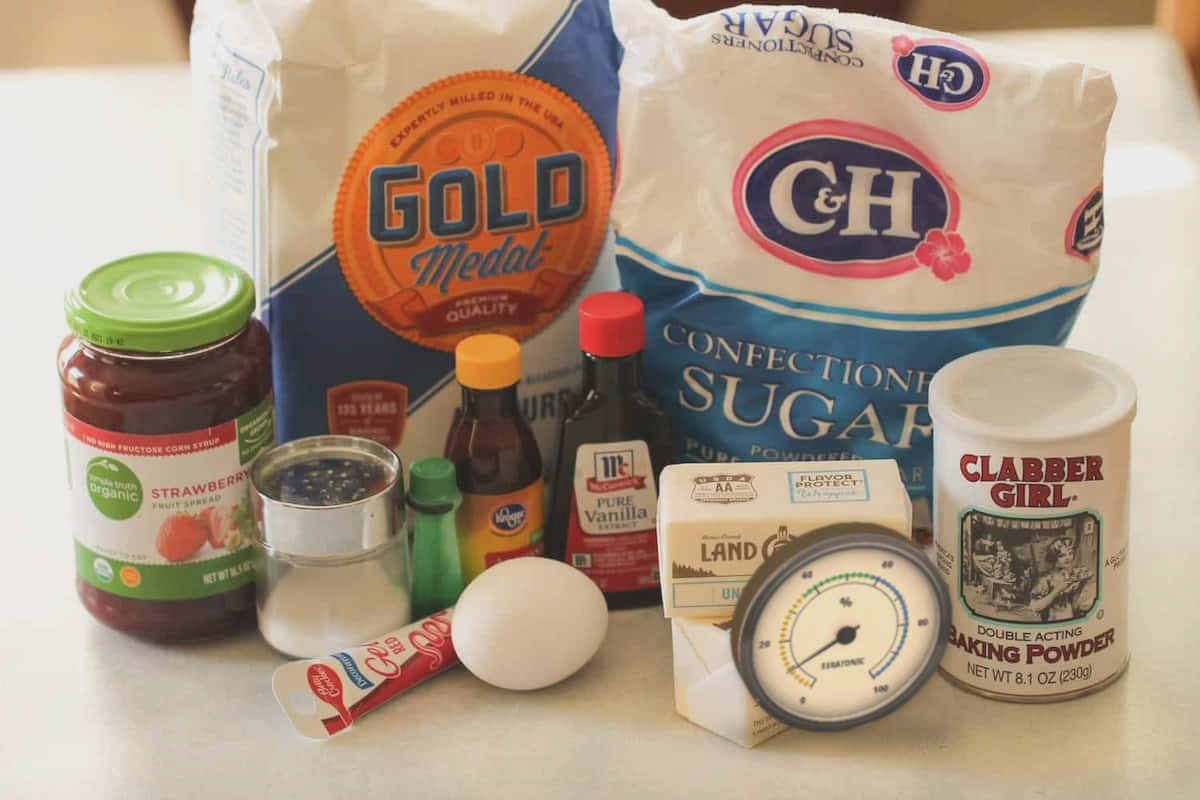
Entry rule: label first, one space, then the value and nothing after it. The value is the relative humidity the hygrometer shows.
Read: 10 %
